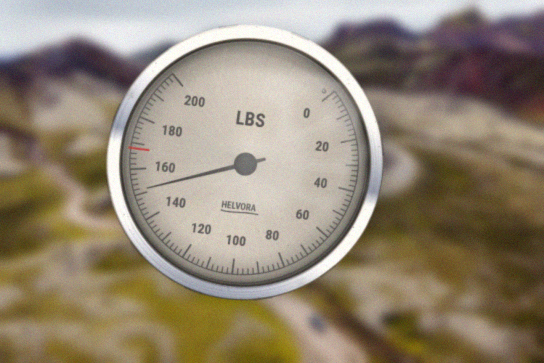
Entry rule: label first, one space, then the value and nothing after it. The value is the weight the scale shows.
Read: 152 lb
